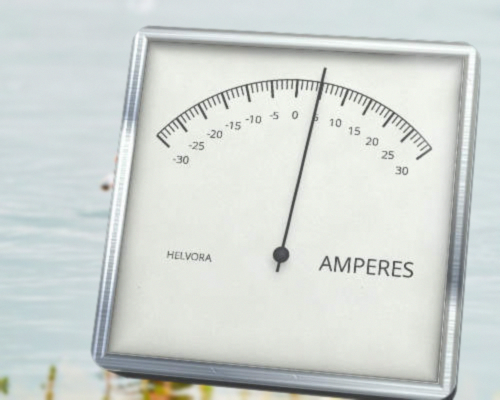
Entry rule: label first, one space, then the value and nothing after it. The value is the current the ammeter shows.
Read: 5 A
